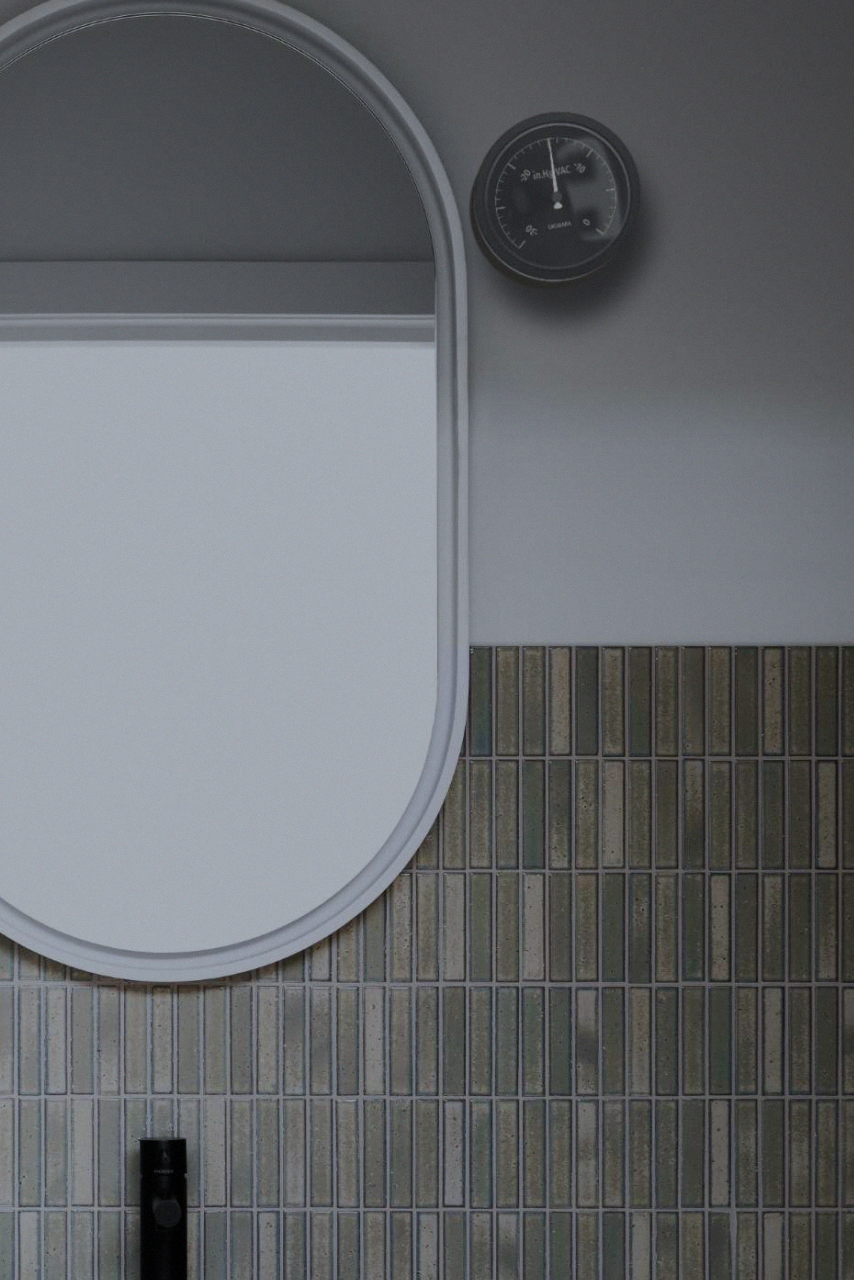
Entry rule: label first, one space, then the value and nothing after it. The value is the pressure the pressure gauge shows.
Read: -15 inHg
